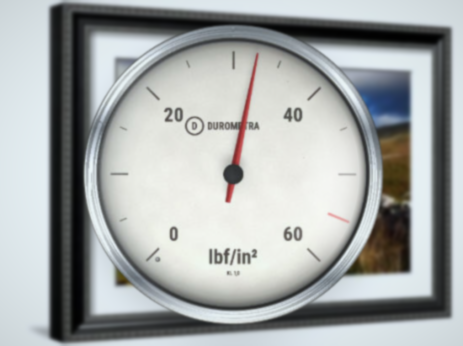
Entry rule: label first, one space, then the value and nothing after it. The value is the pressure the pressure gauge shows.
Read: 32.5 psi
